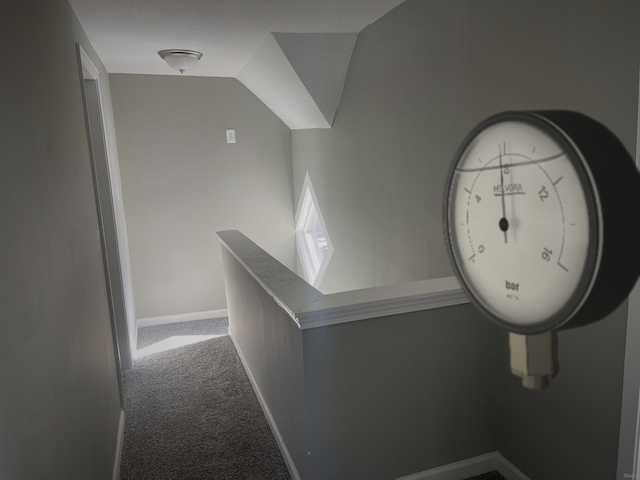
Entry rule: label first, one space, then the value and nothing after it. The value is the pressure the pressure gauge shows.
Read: 8 bar
